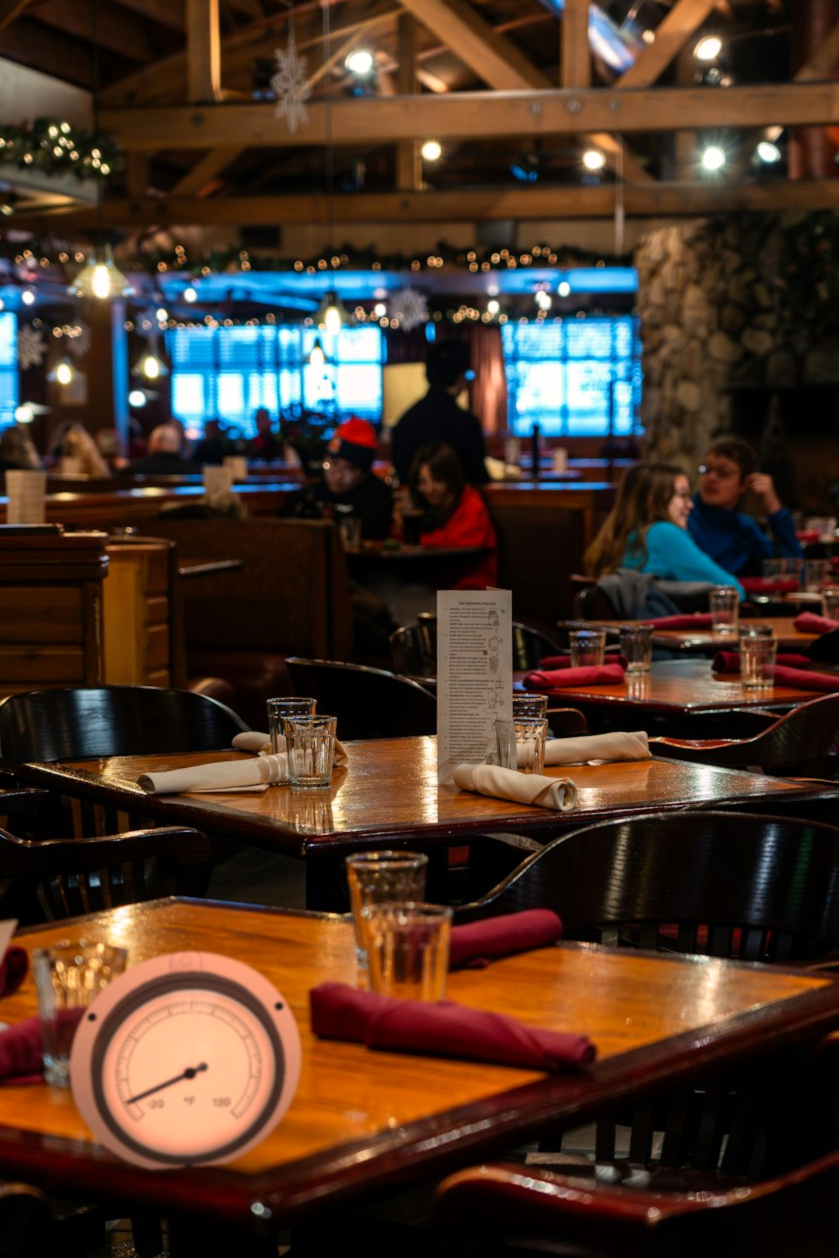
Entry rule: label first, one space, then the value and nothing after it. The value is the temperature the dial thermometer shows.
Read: -10 °F
